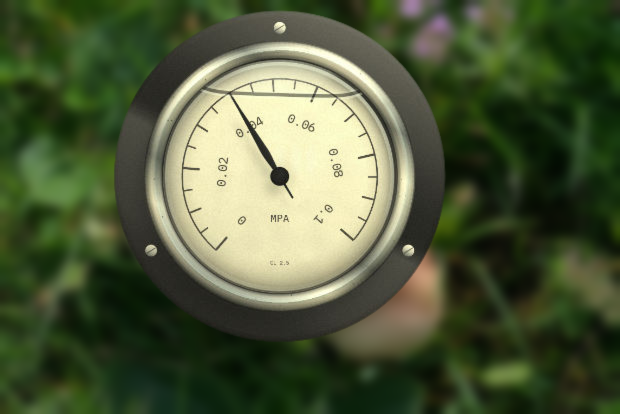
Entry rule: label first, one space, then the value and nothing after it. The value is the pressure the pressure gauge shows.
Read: 0.04 MPa
